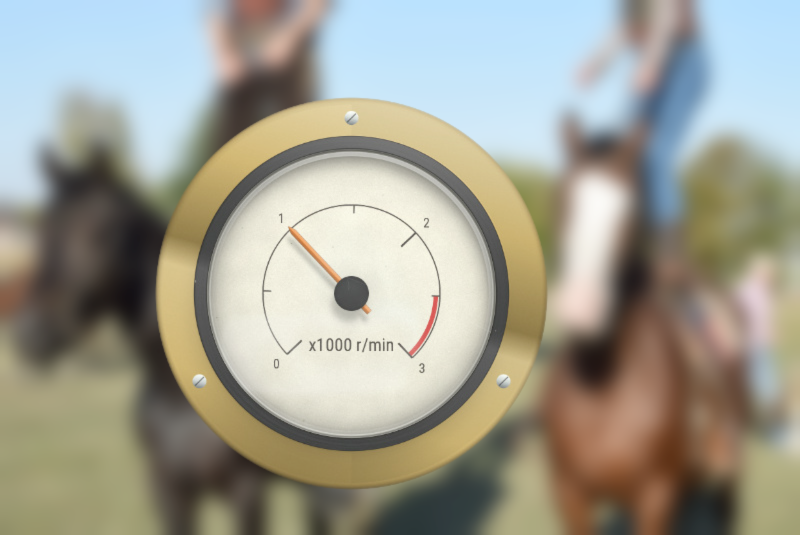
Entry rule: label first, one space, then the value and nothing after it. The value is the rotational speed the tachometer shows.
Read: 1000 rpm
